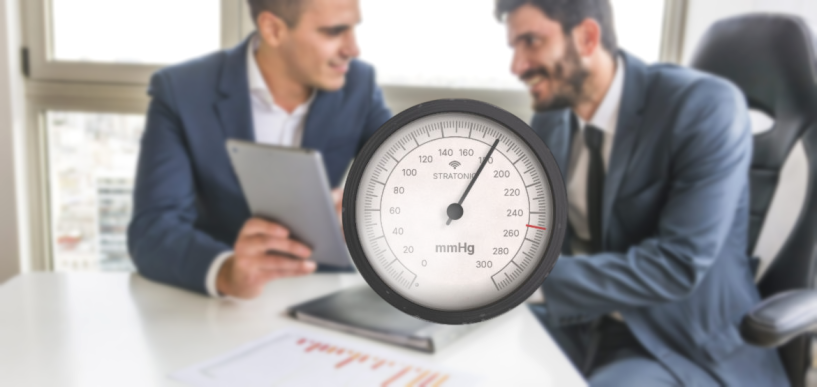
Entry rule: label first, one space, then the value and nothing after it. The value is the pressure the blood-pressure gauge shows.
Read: 180 mmHg
